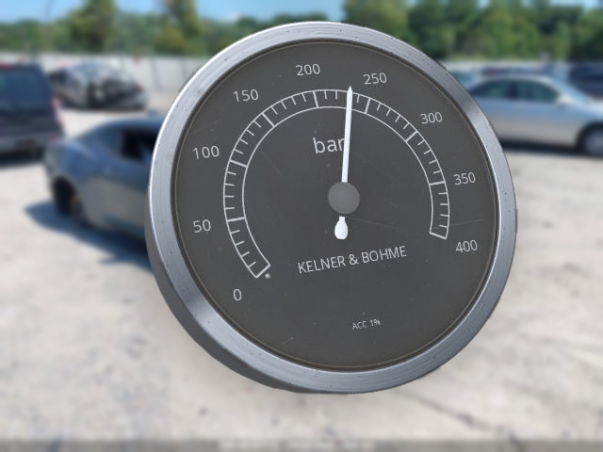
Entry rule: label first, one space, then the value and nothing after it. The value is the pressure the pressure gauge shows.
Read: 230 bar
